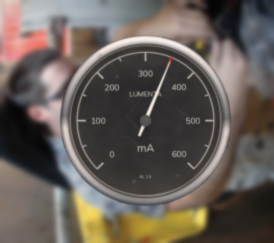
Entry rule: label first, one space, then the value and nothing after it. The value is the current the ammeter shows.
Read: 350 mA
